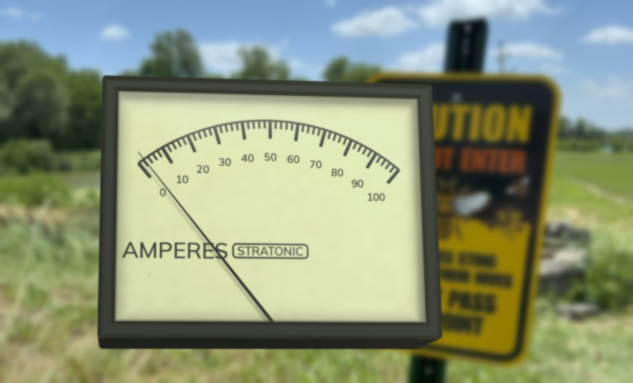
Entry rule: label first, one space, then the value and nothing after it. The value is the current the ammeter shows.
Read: 2 A
